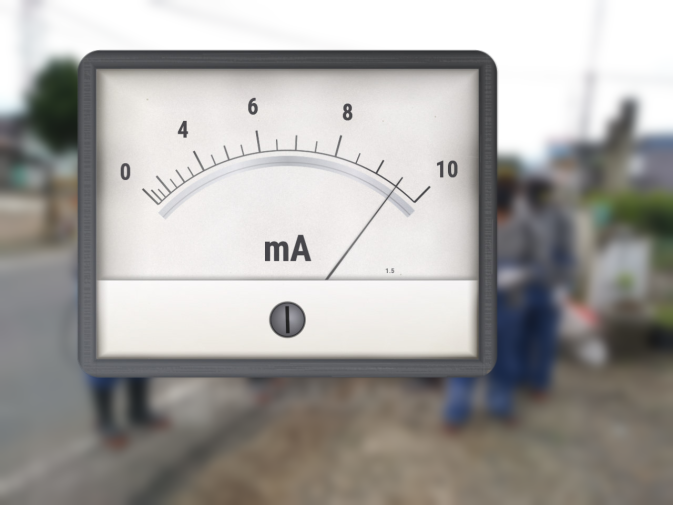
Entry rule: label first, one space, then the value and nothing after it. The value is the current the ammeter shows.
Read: 9.5 mA
